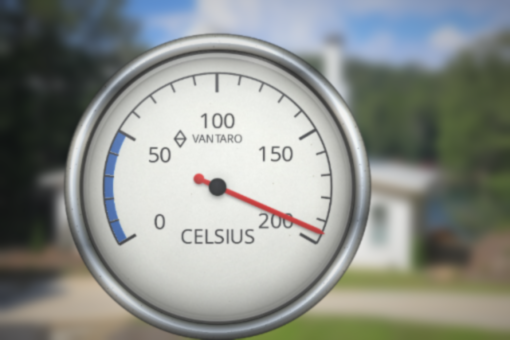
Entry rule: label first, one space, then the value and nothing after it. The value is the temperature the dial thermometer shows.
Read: 195 °C
